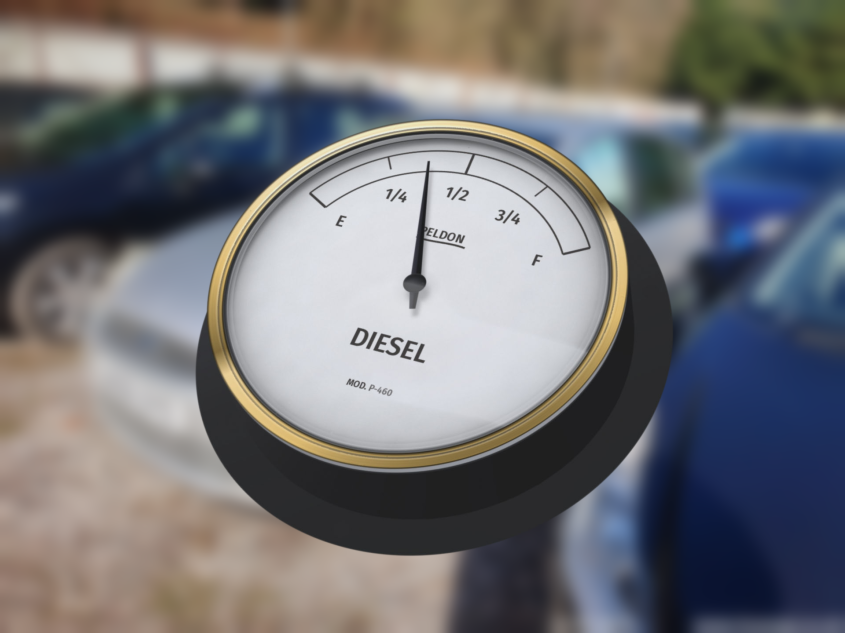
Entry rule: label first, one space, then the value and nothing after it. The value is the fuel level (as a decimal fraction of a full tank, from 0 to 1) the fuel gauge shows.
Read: 0.375
